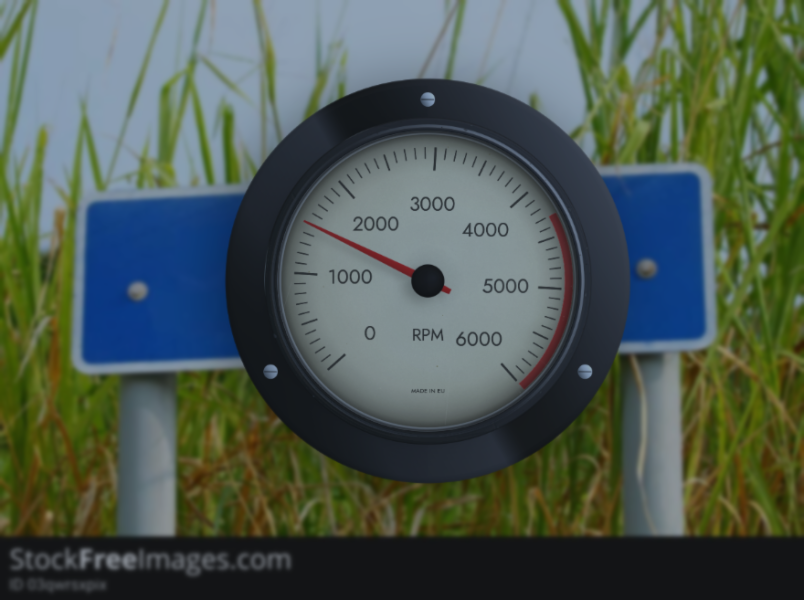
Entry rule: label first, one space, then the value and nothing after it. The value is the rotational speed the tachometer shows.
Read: 1500 rpm
